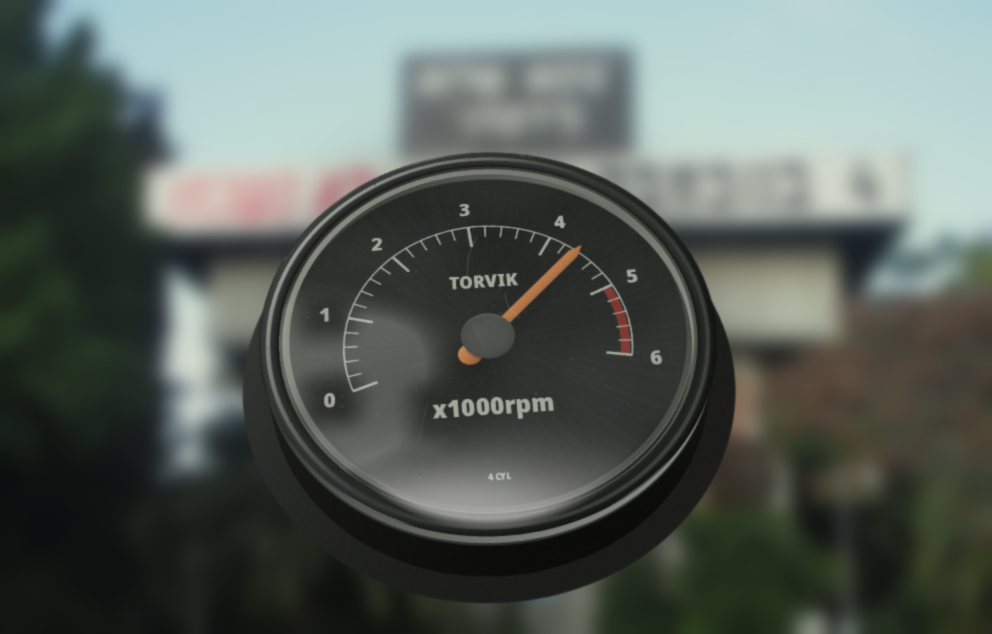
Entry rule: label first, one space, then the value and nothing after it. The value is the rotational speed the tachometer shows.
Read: 4400 rpm
